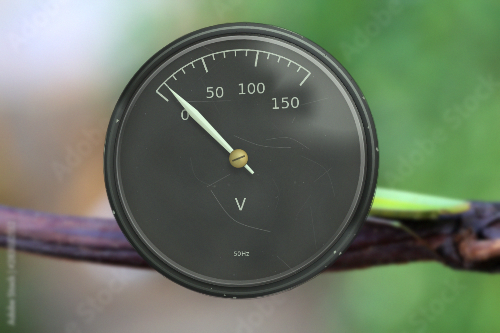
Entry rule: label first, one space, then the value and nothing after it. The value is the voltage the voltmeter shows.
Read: 10 V
